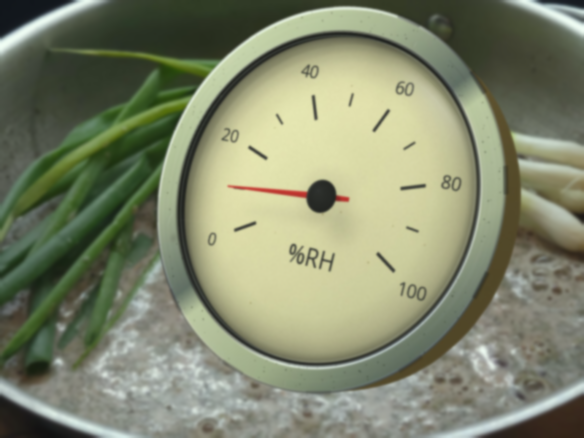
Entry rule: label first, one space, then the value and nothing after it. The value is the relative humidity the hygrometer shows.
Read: 10 %
